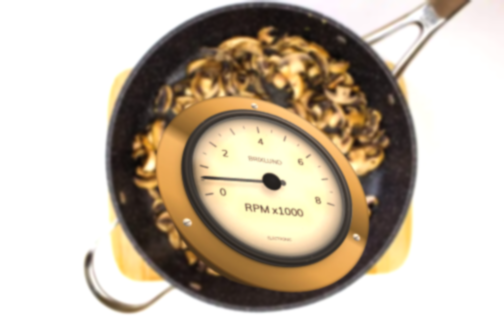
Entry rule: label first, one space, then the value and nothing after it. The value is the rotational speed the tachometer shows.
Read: 500 rpm
